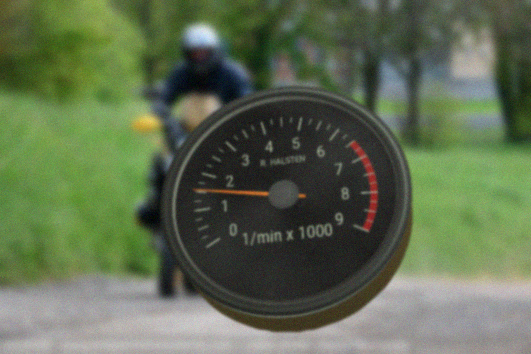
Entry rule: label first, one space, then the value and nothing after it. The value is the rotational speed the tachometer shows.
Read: 1500 rpm
